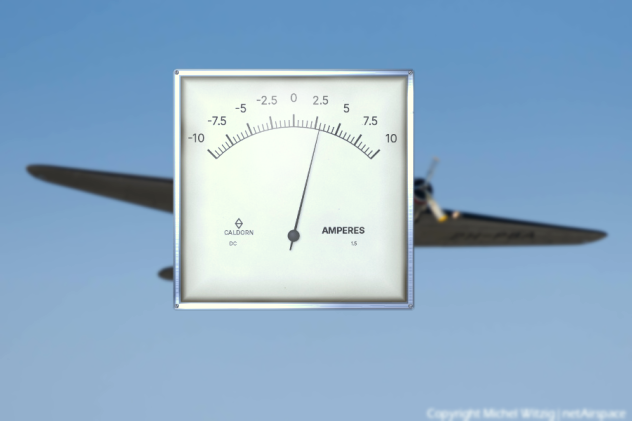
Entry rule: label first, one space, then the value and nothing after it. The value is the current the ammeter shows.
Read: 3 A
